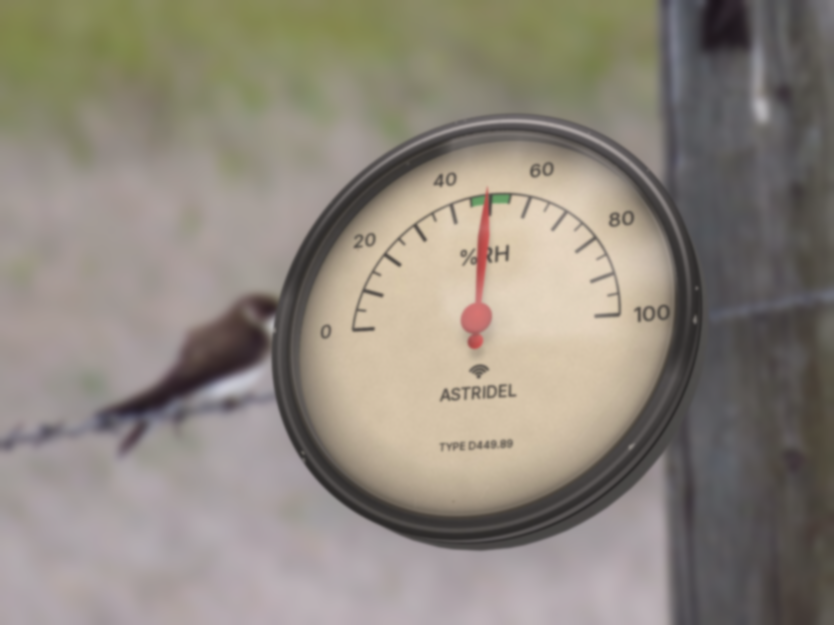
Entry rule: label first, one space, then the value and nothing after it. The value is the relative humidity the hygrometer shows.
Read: 50 %
